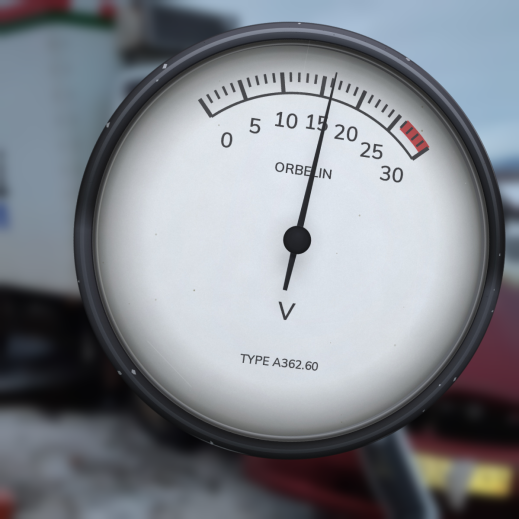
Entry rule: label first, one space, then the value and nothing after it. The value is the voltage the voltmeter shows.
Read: 16 V
